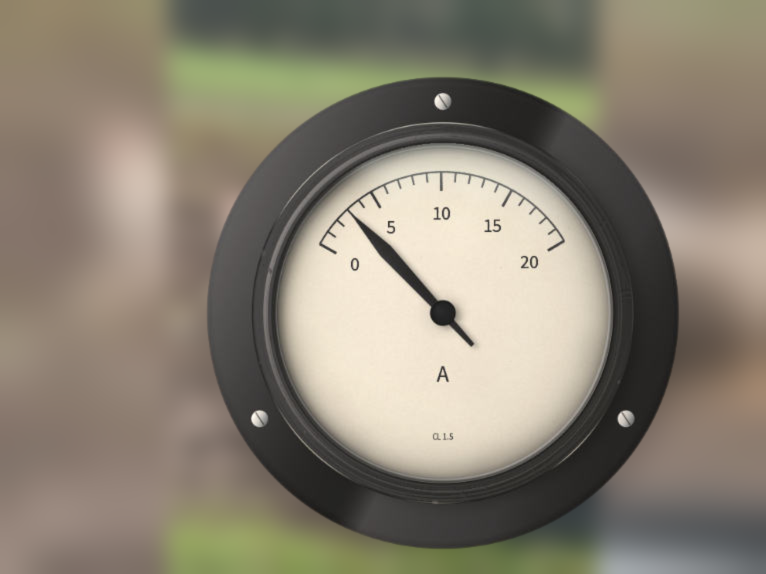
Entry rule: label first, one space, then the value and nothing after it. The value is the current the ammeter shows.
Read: 3 A
